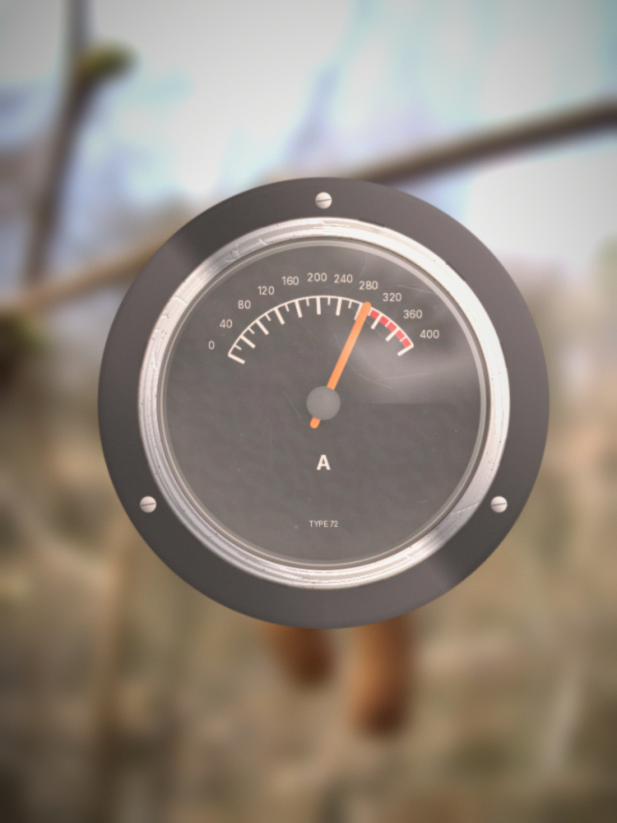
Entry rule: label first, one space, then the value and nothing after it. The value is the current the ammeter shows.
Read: 290 A
